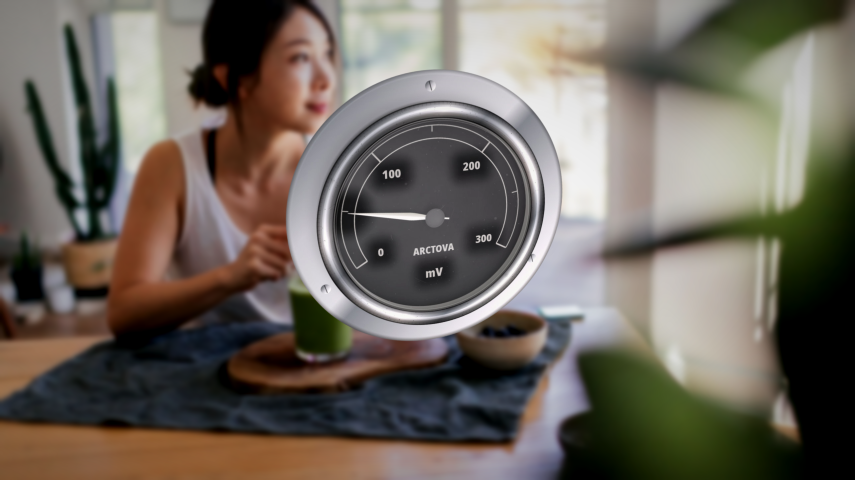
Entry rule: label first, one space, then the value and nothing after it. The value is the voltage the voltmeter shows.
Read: 50 mV
